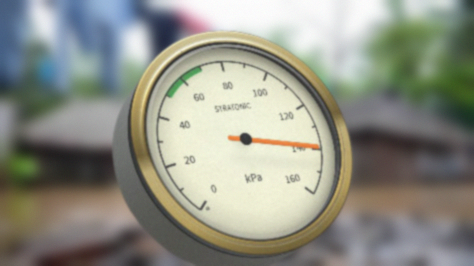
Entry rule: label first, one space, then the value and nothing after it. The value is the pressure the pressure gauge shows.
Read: 140 kPa
